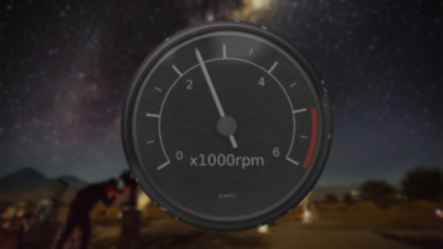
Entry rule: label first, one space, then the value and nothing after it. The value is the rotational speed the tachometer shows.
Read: 2500 rpm
